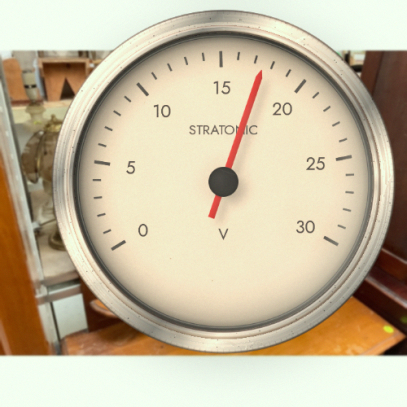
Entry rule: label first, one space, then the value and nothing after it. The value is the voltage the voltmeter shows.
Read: 17.5 V
